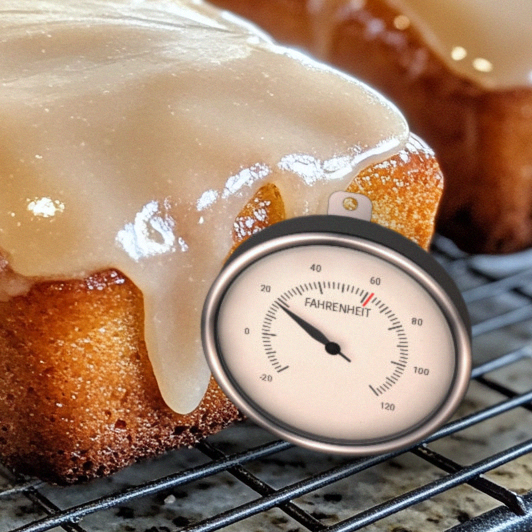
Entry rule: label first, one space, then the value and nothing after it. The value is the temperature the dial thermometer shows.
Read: 20 °F
